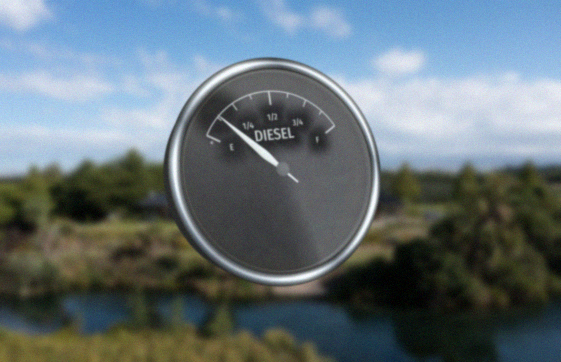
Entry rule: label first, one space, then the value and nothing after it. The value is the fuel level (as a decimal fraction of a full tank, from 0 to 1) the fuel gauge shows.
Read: 0.125
